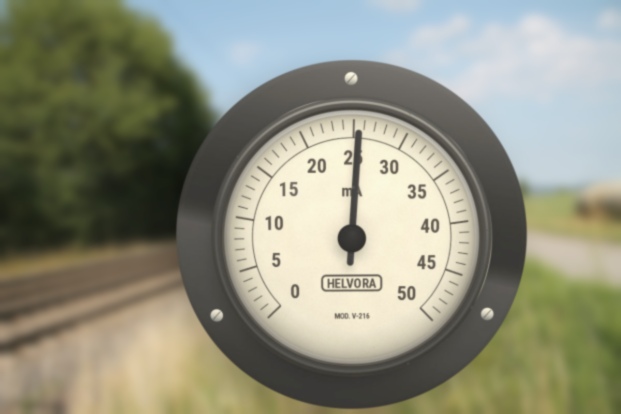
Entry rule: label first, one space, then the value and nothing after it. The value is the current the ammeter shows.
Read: 25.5 mA
